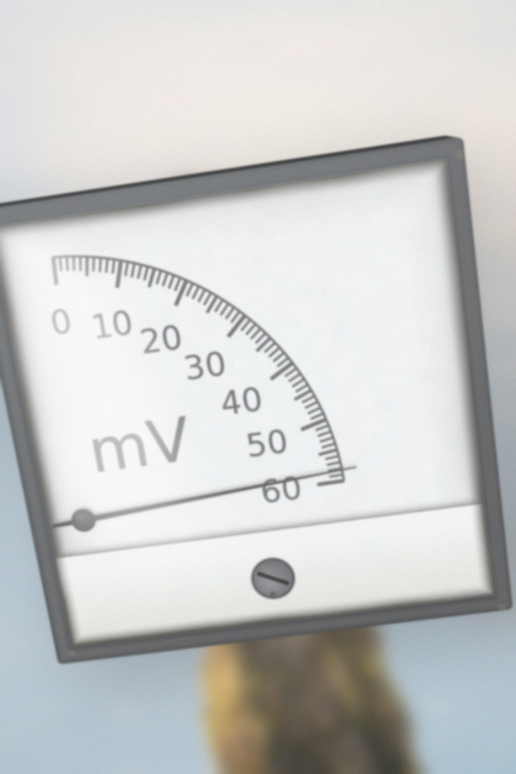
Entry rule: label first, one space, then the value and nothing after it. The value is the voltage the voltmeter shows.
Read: 58 mV
